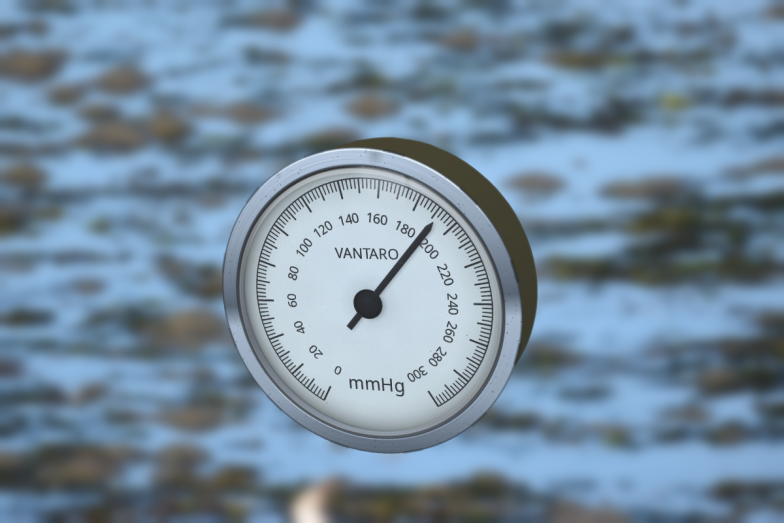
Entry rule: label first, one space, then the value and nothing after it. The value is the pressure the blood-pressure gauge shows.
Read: 192 mmHg
